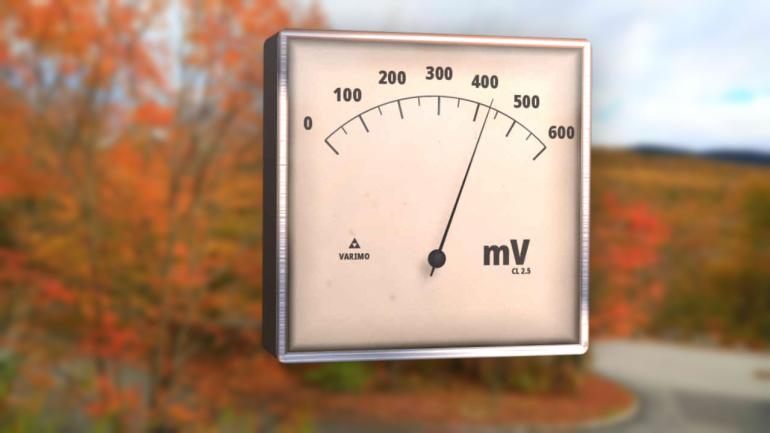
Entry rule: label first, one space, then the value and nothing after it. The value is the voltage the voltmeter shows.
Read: 425 mV
